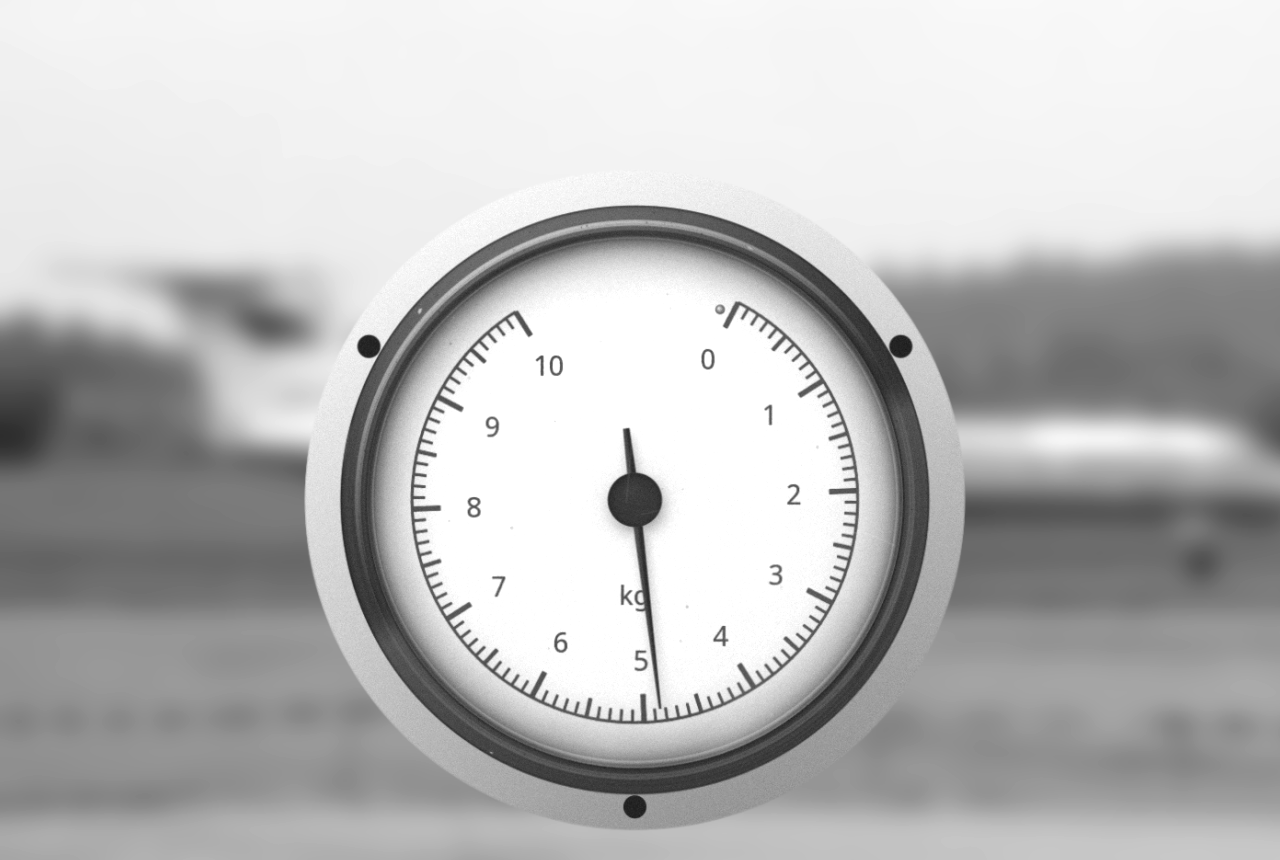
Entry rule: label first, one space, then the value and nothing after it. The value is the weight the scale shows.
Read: 4.85 kg
